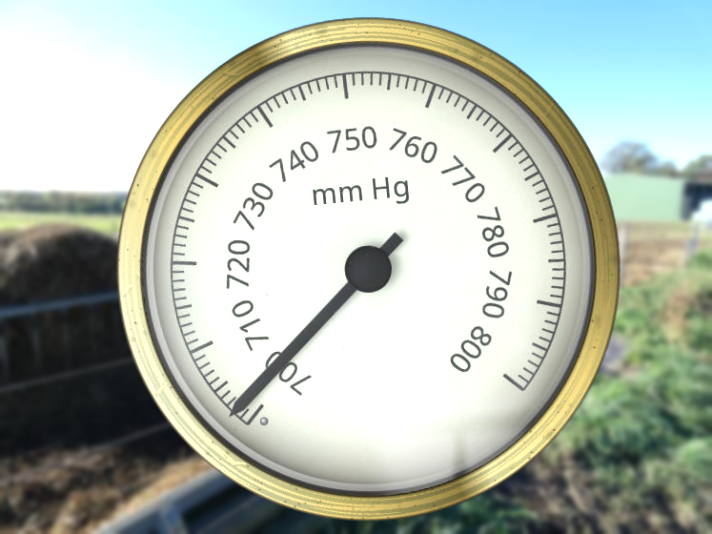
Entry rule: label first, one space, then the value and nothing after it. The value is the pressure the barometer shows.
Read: 702 mmHg
